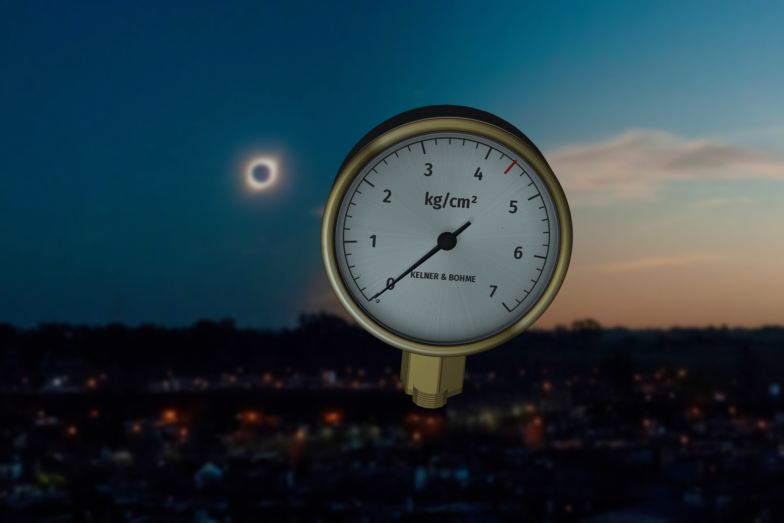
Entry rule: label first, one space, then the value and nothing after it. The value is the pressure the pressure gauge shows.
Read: 0 kg/cm²
